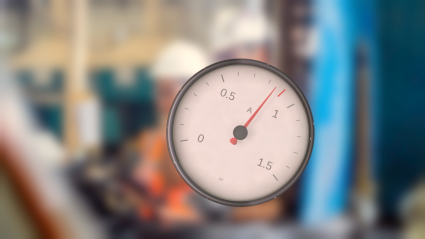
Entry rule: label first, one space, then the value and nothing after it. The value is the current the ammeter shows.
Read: 0.85 A
